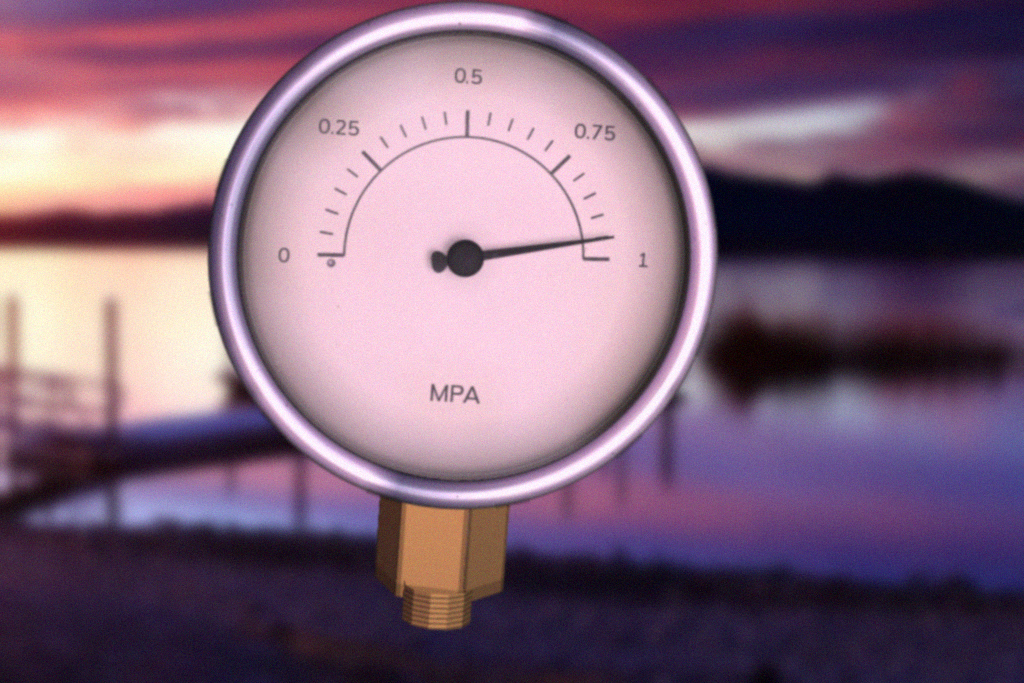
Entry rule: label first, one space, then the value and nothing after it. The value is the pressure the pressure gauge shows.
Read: 0.95 MPa
